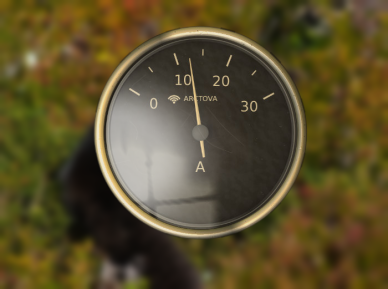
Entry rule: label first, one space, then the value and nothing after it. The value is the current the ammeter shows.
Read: 12.5 A
